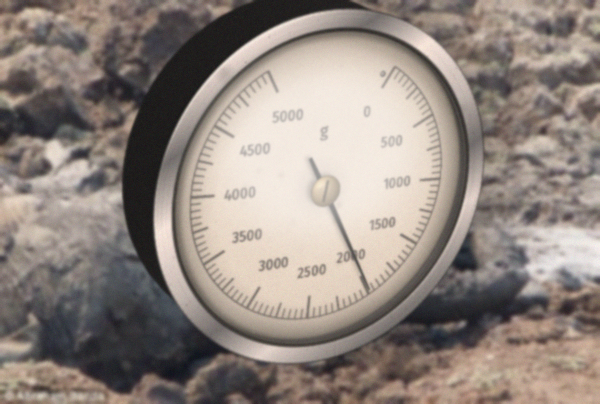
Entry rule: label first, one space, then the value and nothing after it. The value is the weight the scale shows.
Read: 2000 g
